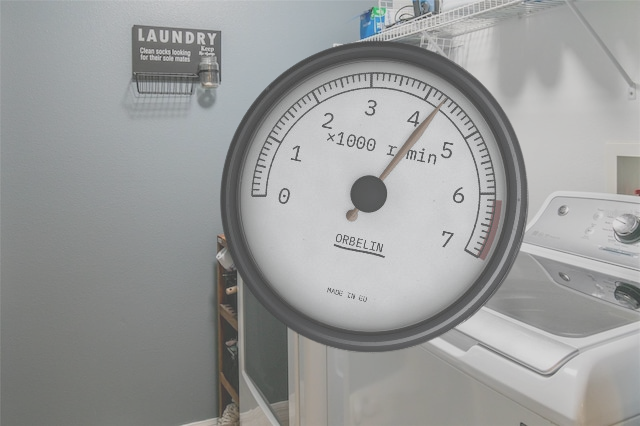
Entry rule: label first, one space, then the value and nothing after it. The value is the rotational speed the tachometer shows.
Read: 4300 rpm
